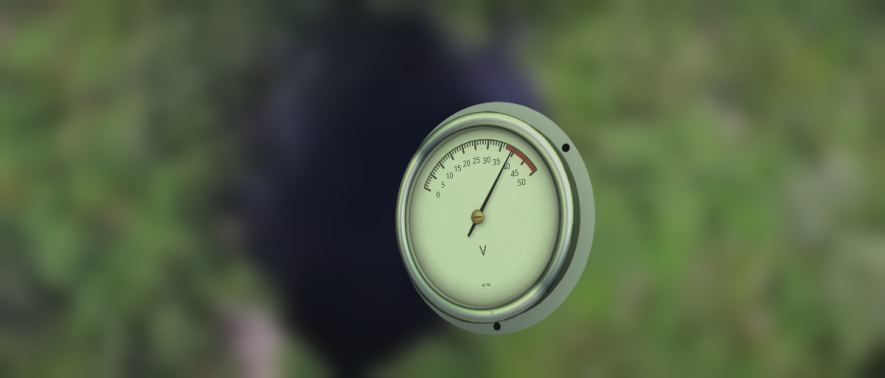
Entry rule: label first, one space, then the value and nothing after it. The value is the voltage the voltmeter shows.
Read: 40 V
